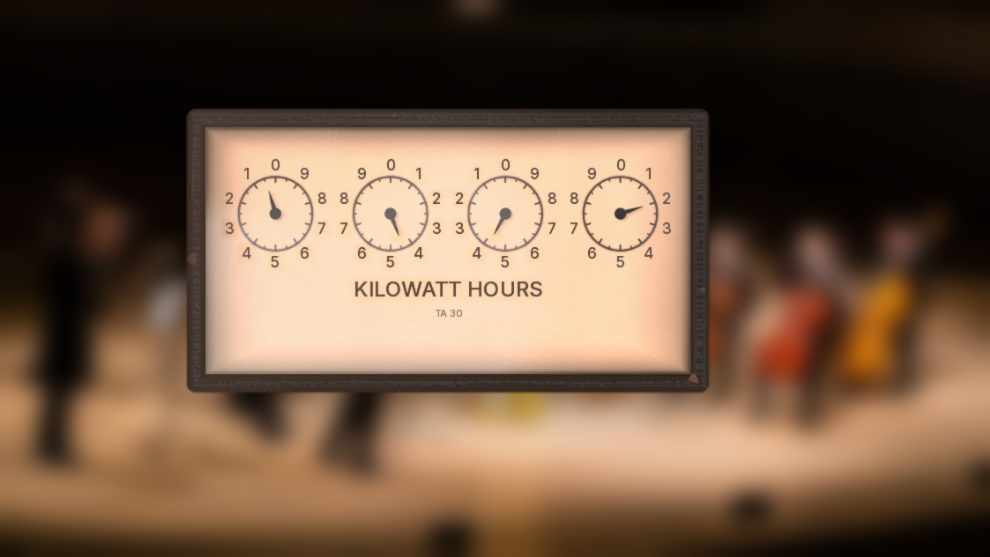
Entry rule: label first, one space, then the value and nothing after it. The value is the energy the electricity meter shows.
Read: 442 kWh
